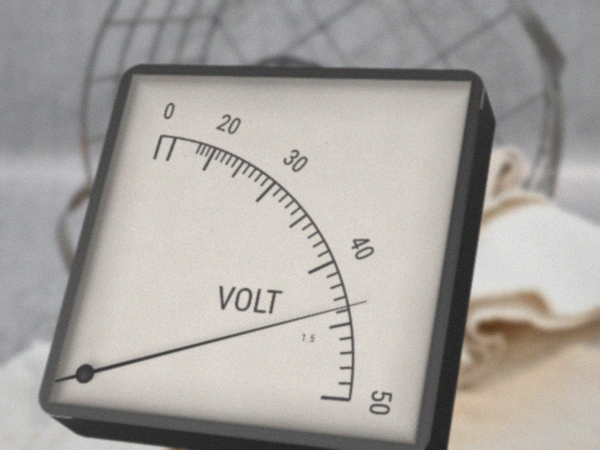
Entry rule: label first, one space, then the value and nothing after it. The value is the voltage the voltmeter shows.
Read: 44 V
